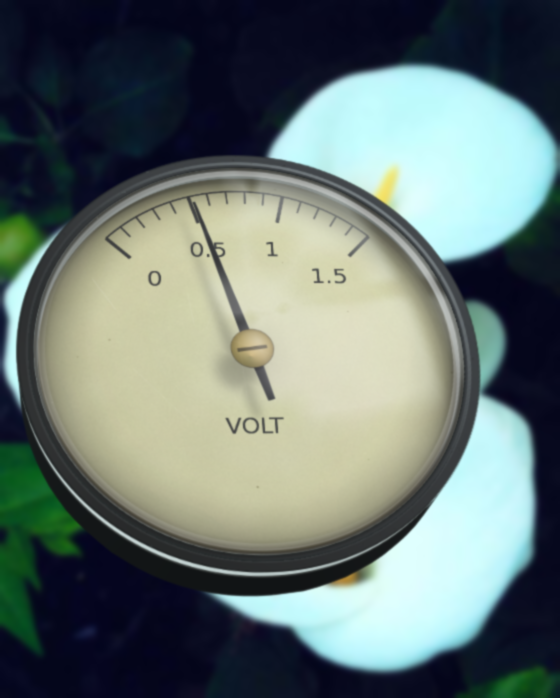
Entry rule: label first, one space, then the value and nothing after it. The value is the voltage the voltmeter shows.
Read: 0.5 V
